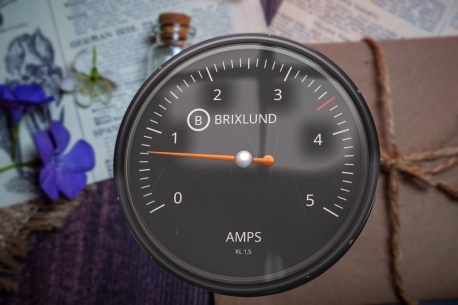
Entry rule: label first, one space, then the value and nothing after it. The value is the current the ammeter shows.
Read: 0.7 A
